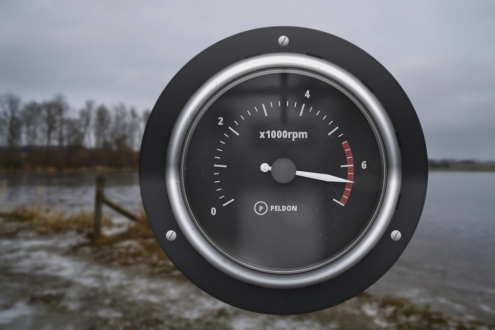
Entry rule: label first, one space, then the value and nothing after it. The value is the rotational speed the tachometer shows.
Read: 6400 rpm
